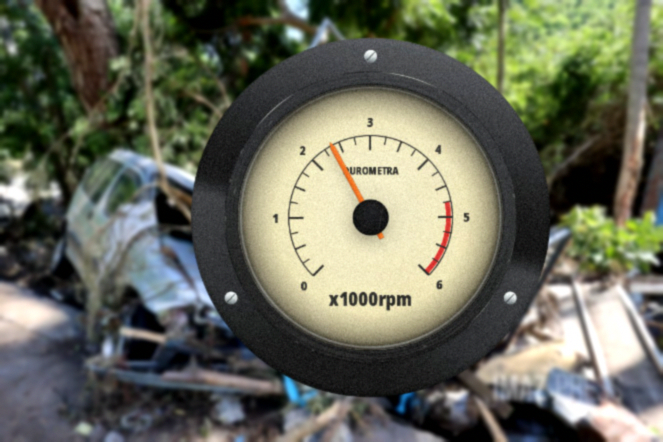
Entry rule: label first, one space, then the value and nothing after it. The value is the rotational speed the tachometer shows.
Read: 2375 rpm
